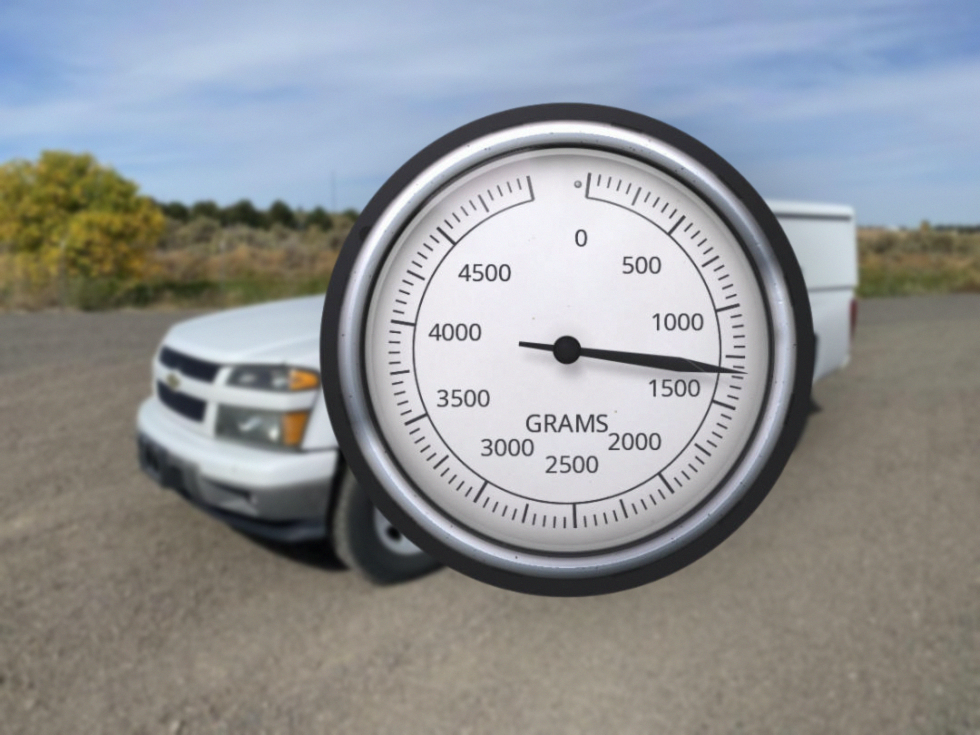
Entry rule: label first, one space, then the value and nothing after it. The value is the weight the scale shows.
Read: 1325 g
